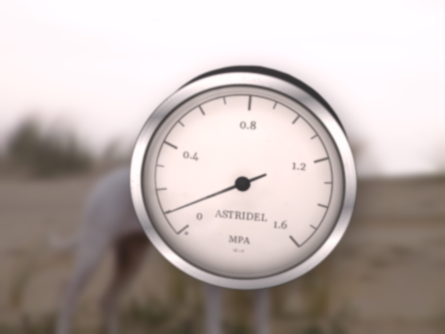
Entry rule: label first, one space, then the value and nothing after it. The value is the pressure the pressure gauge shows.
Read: 0.1 MPa
